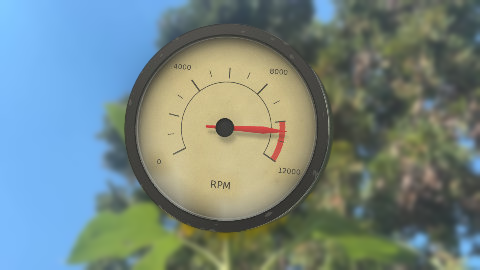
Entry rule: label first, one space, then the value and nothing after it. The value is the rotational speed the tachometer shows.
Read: 10500 rpm
